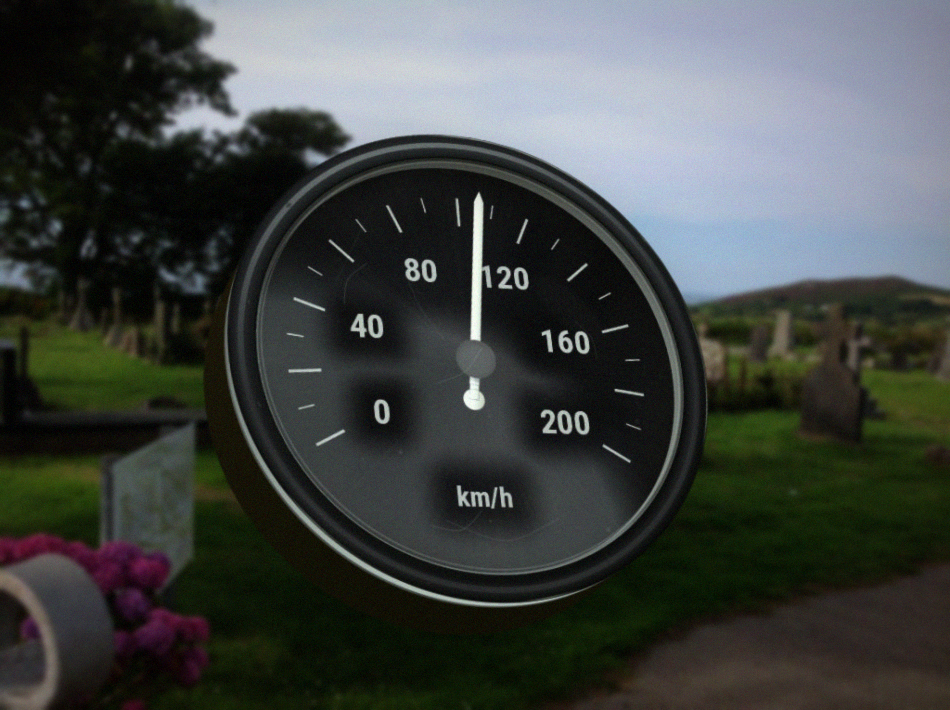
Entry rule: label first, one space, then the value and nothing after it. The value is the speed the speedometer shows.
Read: 105 km/h
